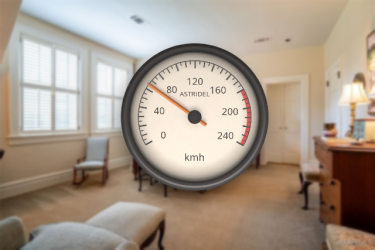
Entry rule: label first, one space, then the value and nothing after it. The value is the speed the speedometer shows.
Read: 65 km/h
